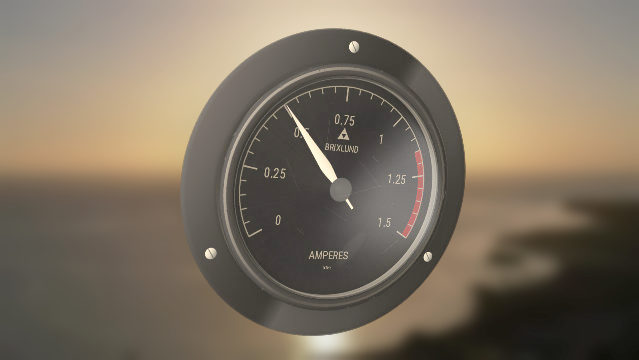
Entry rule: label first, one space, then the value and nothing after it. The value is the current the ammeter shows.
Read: 0.5 A
